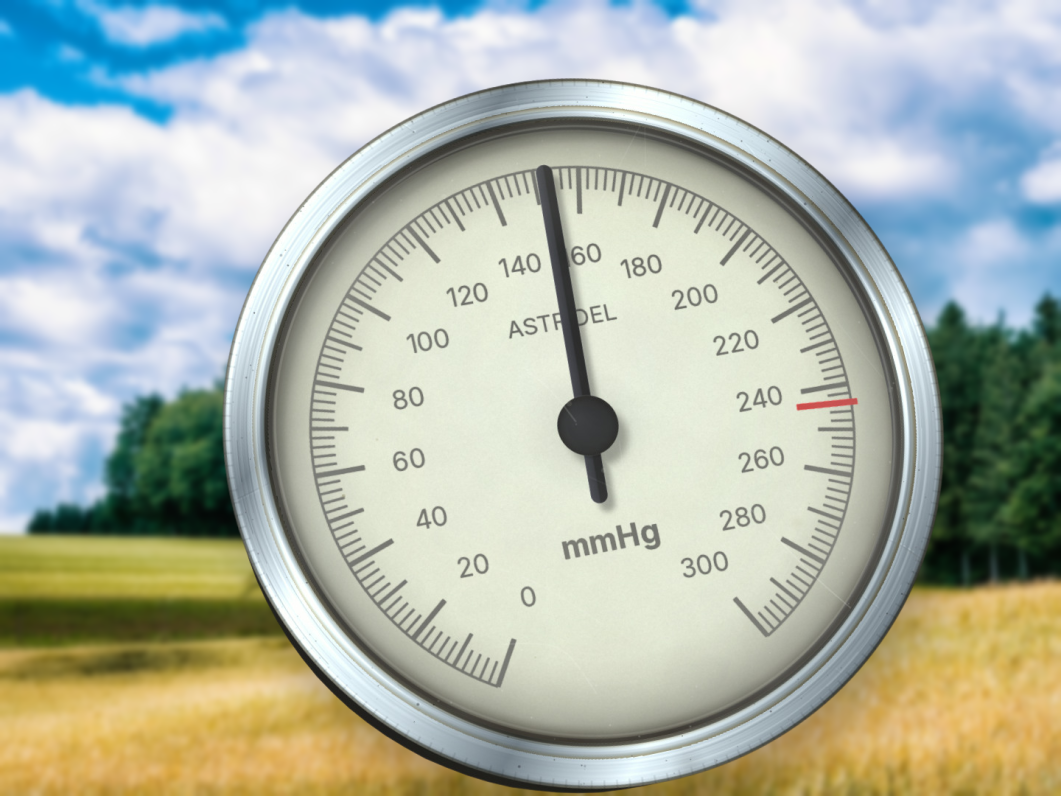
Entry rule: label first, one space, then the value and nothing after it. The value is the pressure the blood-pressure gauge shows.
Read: 152 mmHg
